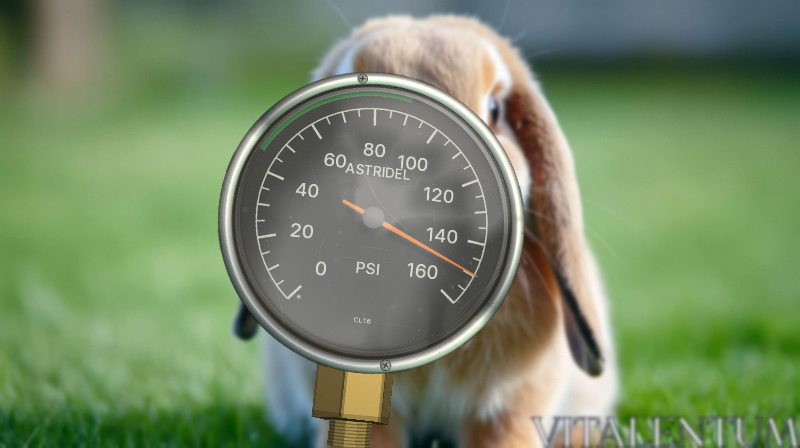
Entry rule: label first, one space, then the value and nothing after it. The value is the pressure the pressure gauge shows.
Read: 150 psi
